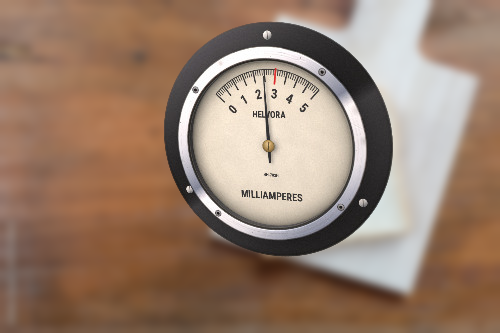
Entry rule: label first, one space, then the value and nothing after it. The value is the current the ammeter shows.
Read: 2.5 mA
